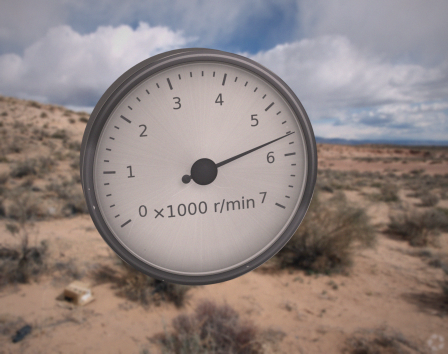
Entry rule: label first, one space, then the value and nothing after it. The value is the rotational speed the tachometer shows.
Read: 5600 rpm
